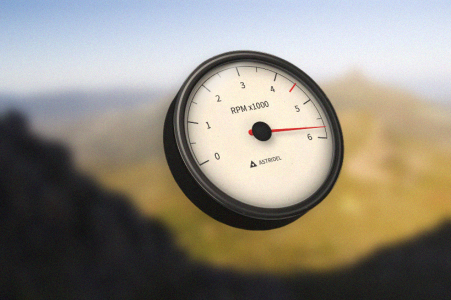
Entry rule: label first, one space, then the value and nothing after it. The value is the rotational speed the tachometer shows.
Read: 5750 rpm
